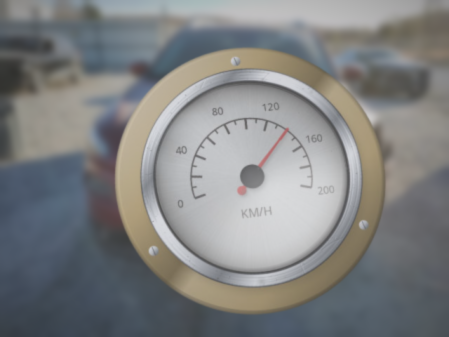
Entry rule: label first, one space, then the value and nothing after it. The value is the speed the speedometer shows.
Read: 140 km/h
